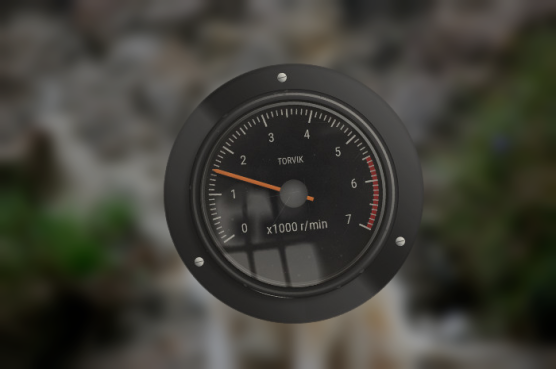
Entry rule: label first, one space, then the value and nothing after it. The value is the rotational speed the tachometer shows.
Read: 1500 rpm
